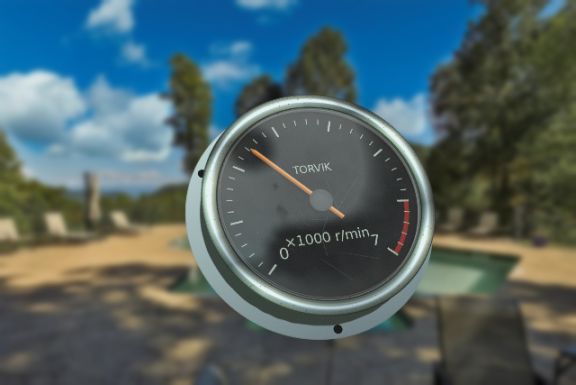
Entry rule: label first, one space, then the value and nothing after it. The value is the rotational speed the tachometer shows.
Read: 2400 rpm
